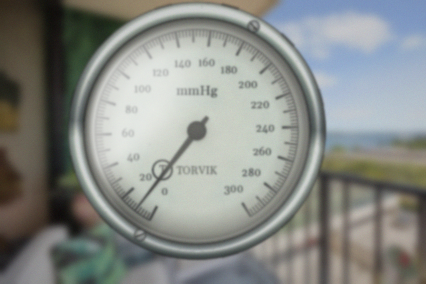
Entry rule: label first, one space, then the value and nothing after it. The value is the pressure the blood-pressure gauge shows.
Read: 10 mmHg
